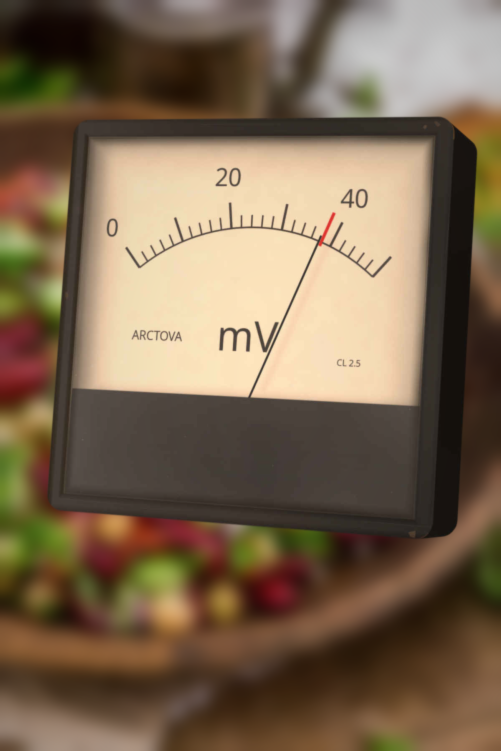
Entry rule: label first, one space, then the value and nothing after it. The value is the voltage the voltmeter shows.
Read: 38 mV
